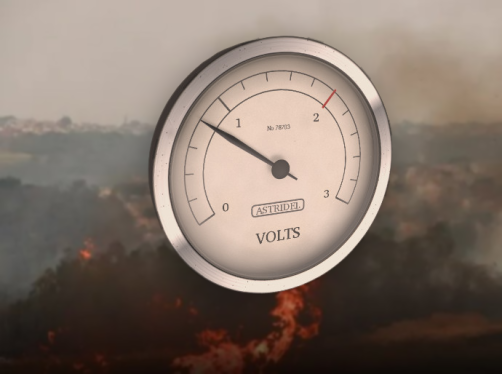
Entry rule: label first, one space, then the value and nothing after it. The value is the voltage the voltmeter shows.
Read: 0.8 V
